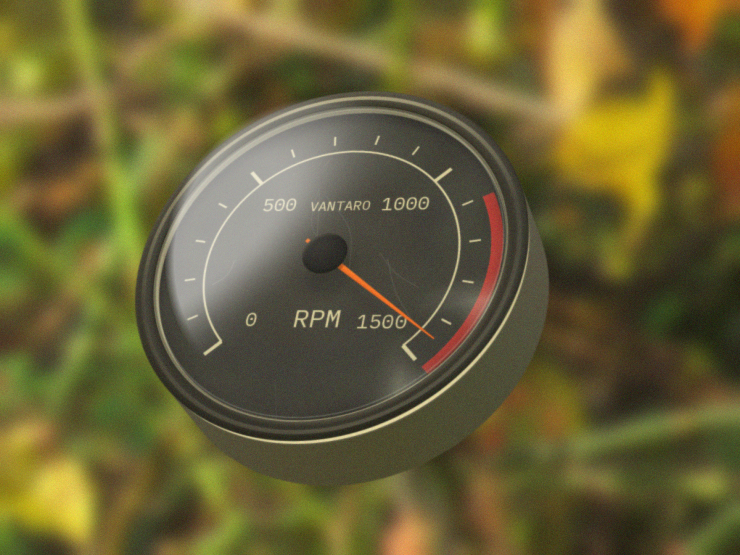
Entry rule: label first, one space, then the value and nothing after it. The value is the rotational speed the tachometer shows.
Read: 1450 rpm
